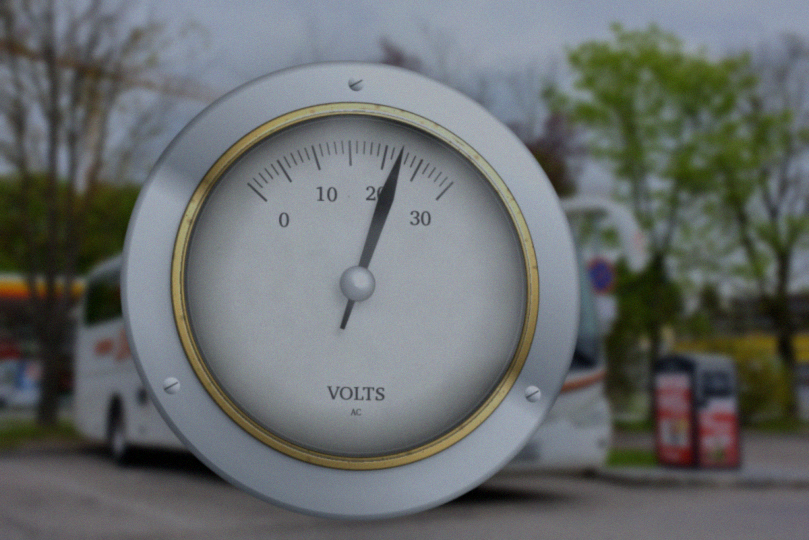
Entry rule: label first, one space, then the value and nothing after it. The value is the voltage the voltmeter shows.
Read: 22 V
